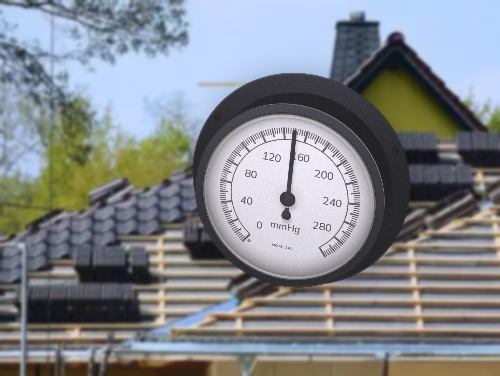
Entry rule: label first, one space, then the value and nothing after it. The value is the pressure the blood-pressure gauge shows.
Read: 150 mmHg
